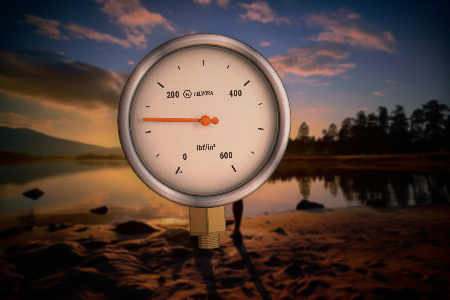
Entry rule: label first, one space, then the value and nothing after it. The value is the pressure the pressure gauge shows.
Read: 125 psi
